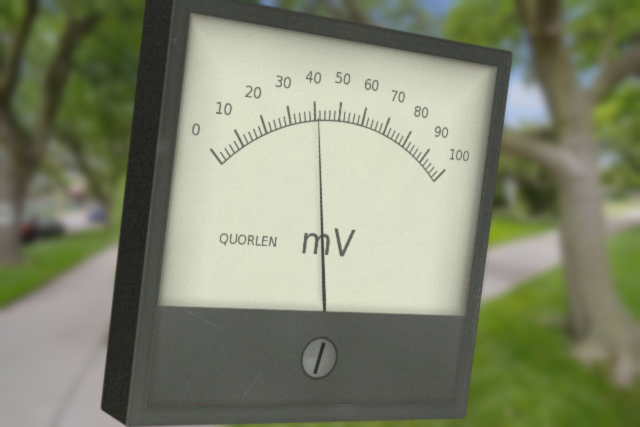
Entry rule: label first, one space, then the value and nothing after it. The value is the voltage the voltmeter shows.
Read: 40 mV
